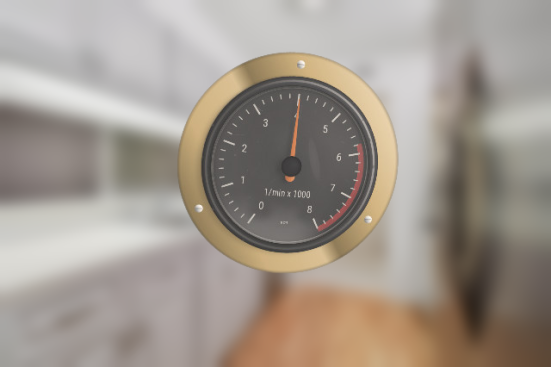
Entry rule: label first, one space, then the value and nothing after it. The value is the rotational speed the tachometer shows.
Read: 4000 rpm
